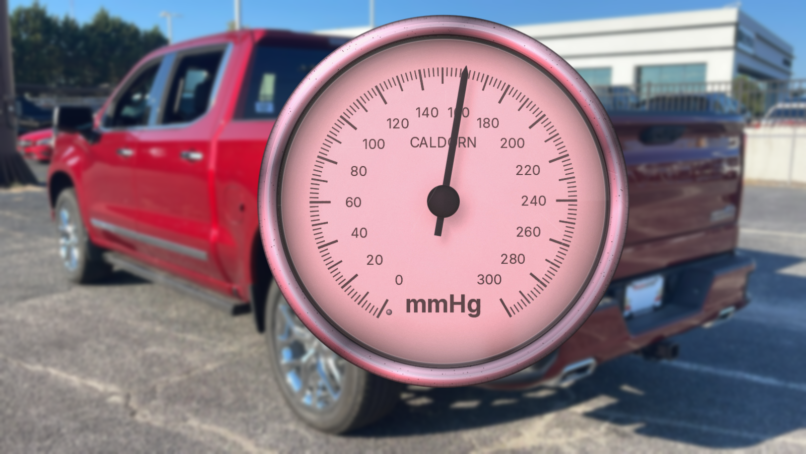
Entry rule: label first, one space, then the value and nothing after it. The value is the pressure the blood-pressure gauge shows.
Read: 160 mmHg
